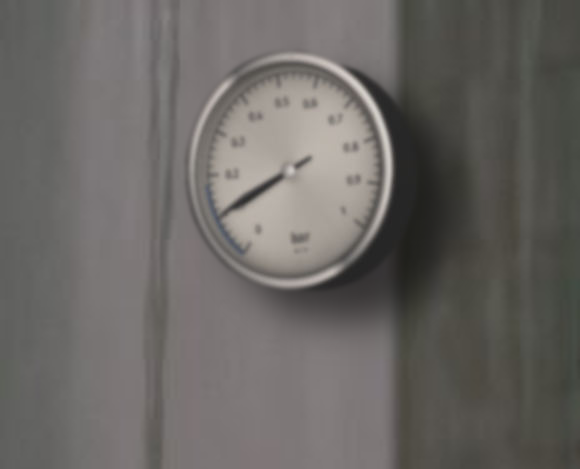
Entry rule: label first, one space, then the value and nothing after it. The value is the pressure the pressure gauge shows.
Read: 0.1 bar
